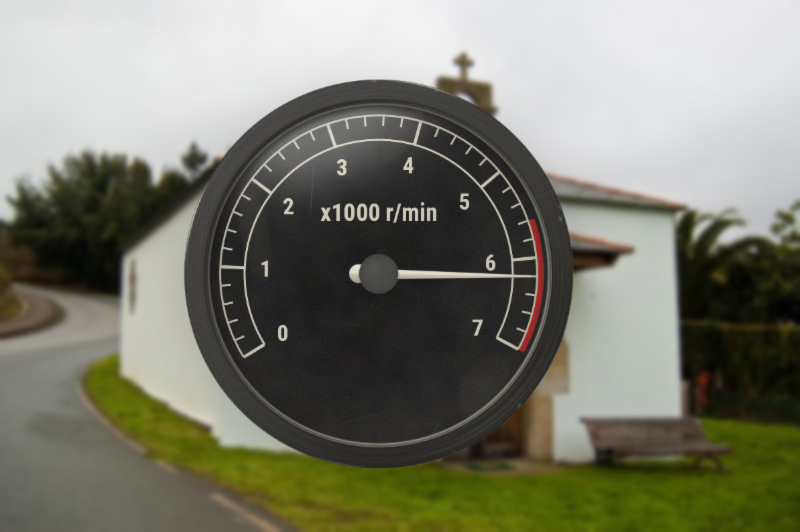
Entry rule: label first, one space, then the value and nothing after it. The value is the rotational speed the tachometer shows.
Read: 6200 rpm
